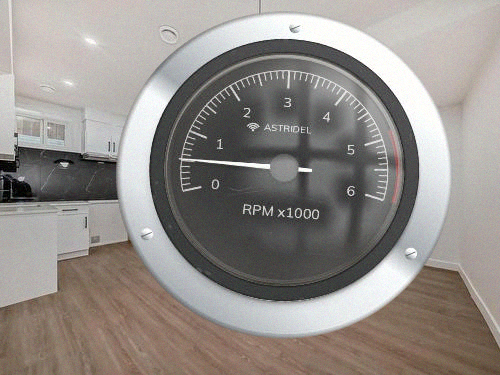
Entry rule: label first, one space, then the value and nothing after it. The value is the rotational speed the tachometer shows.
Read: 500 rpm
